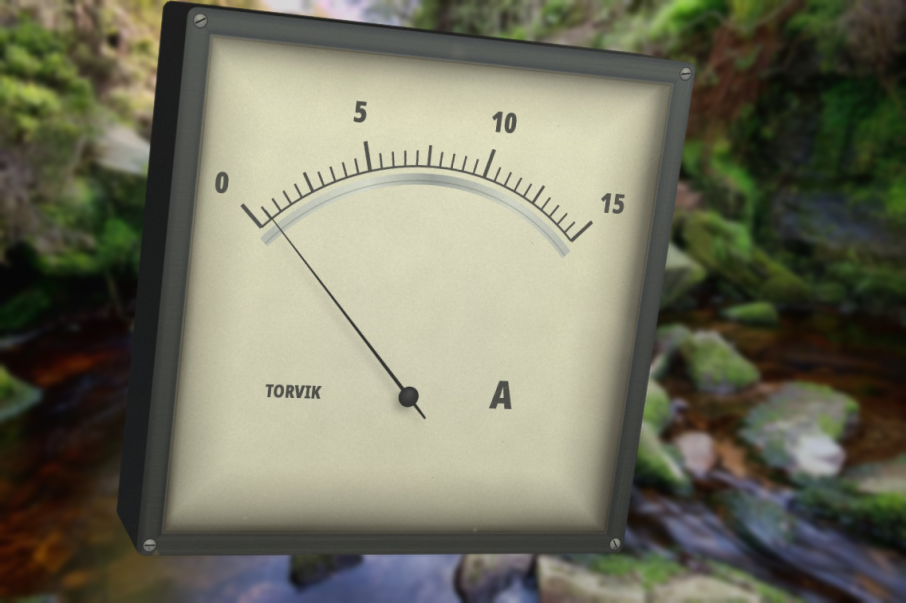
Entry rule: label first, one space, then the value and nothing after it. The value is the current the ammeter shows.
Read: 0.5 A
